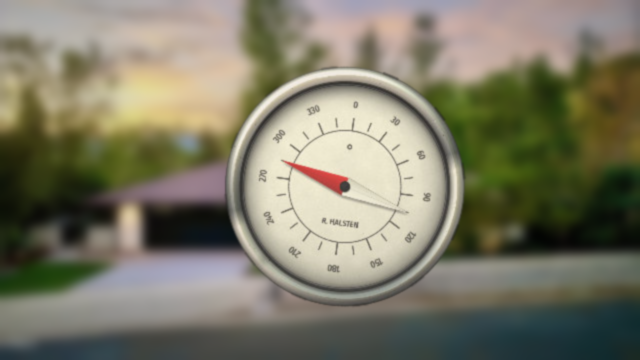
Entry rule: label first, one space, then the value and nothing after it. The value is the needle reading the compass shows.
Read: 285 °
